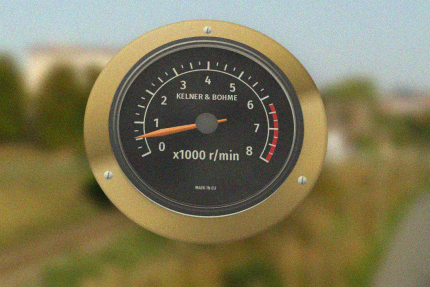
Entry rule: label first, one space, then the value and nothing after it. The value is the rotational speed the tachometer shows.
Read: 500 rpm
